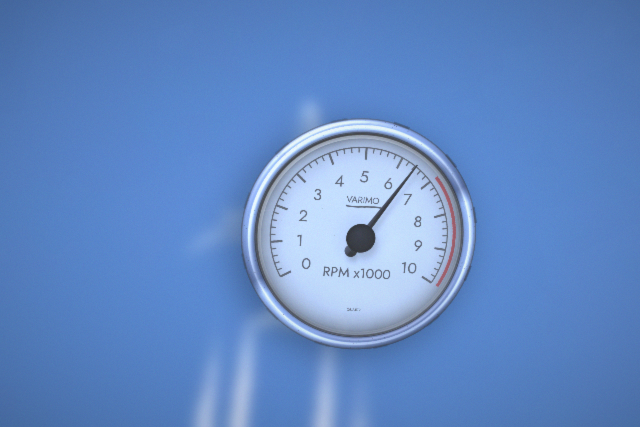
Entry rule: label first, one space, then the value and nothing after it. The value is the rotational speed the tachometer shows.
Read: 6400 rpm
